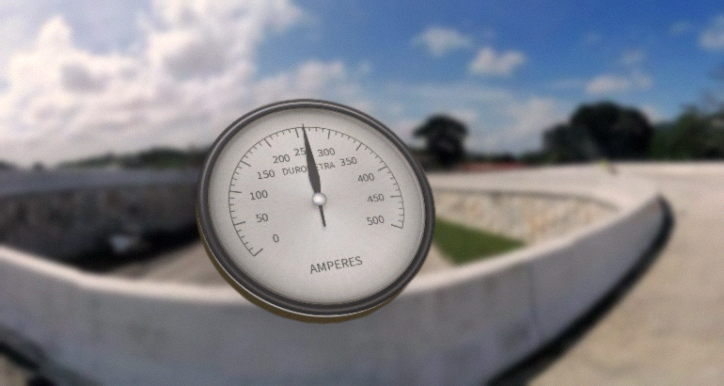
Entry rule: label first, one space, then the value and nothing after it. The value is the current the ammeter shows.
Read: 260 A
